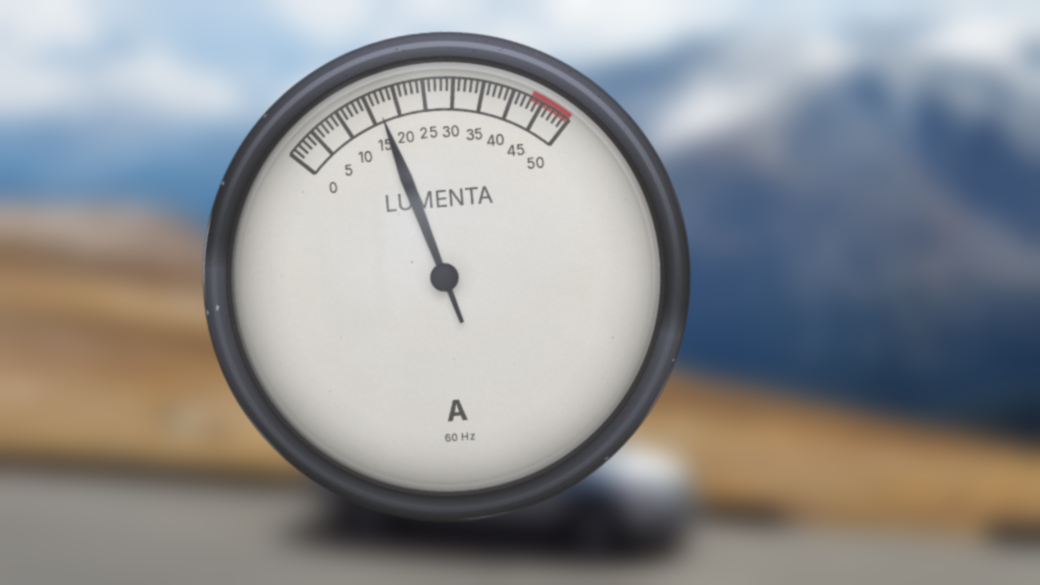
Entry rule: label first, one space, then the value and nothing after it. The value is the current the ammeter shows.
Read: 17 A
